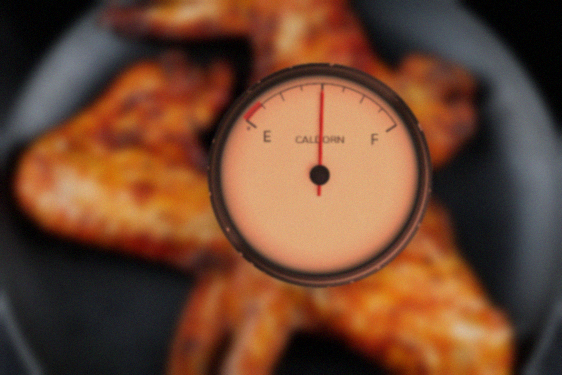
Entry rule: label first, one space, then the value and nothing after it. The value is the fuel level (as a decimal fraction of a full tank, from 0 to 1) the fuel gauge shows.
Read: 0.5
